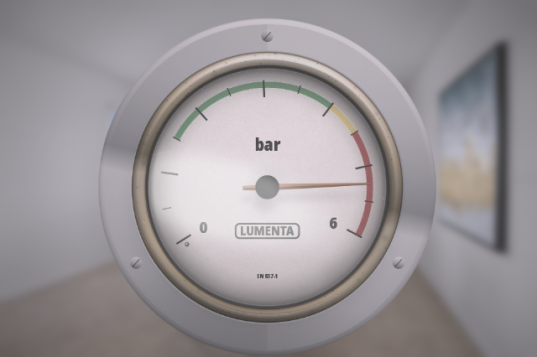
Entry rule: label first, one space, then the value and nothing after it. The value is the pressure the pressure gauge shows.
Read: 5.25 bar
